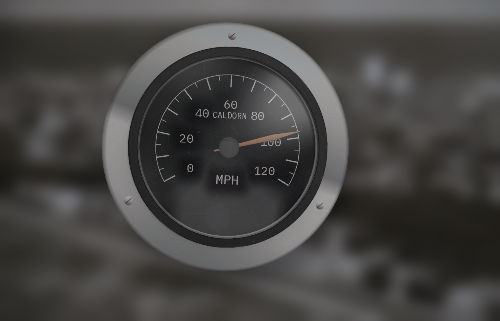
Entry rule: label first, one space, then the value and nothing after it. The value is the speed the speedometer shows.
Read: 97.5 mph
